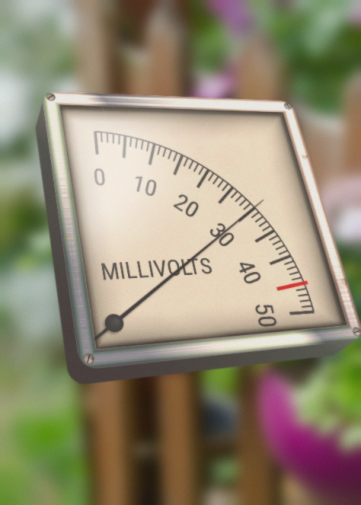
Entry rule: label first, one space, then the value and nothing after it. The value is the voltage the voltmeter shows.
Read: 30 mV
